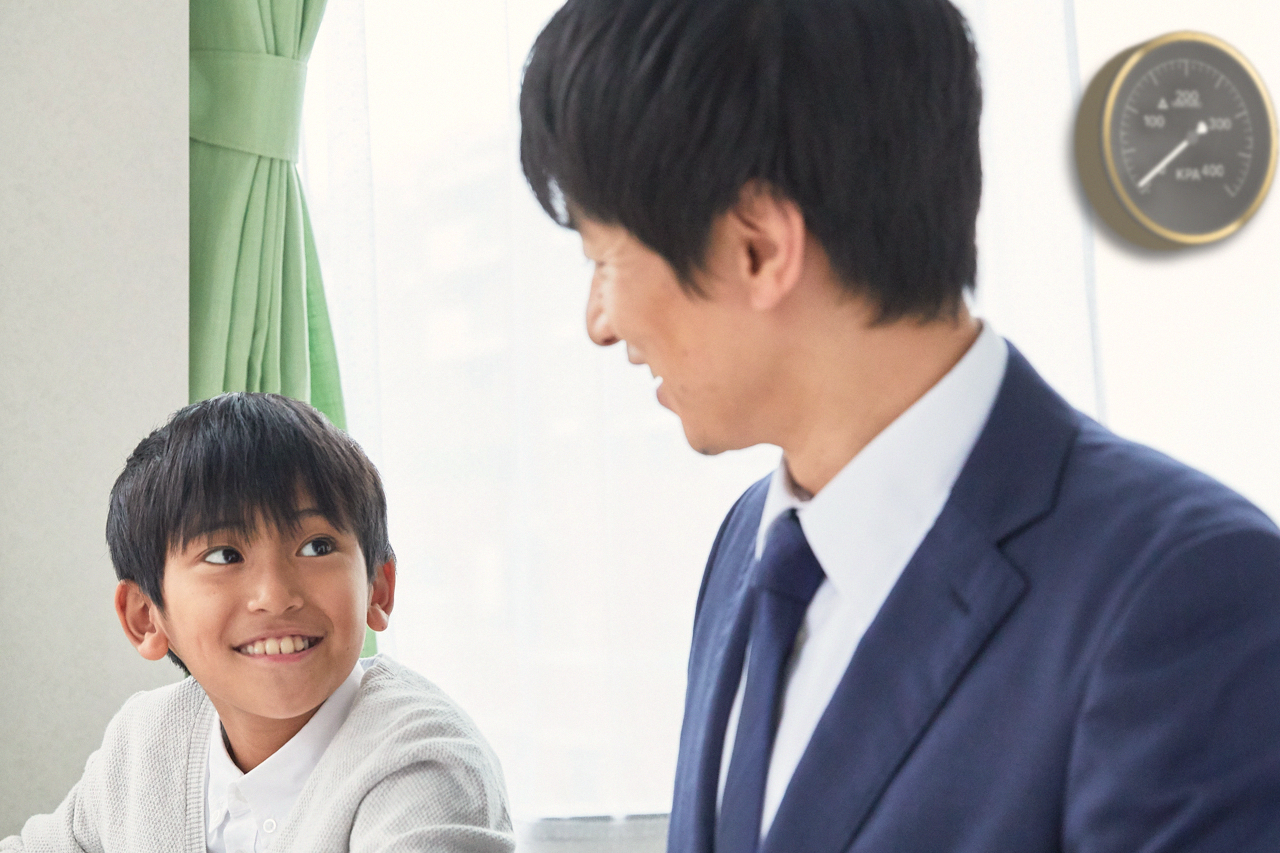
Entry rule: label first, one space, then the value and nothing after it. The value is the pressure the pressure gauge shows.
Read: 10 kPa
